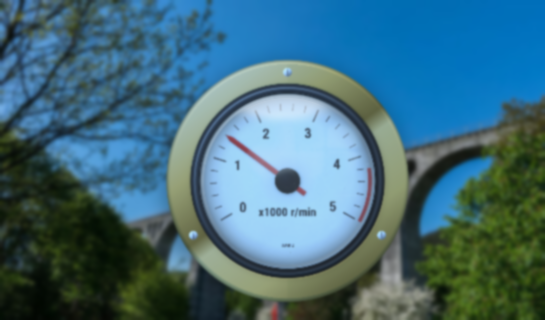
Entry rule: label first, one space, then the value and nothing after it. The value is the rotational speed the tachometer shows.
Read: 1400 rpm
